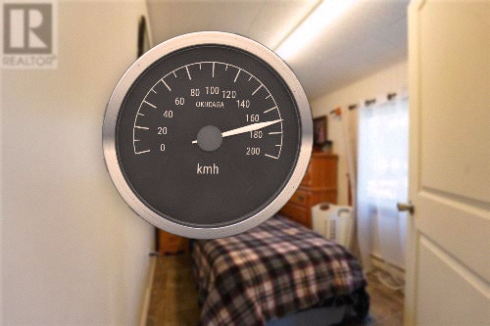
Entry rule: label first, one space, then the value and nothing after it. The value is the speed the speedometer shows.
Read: 170 km/h
